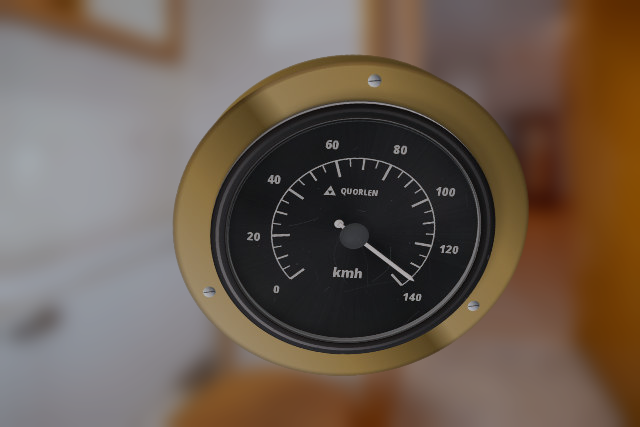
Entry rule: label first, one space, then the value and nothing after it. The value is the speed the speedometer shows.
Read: 135 km/h
